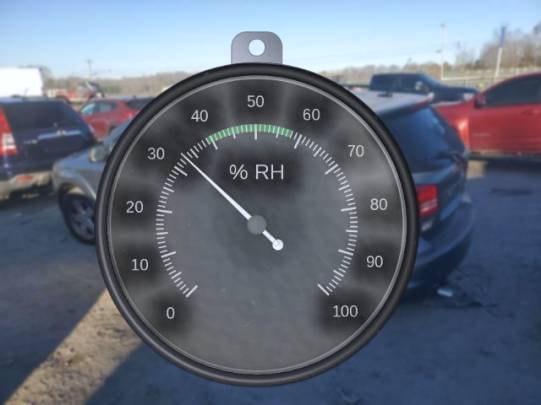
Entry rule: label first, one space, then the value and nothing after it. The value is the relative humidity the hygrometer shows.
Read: 33 %
